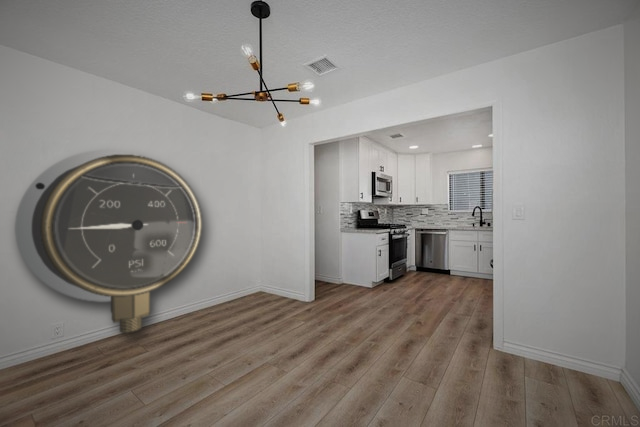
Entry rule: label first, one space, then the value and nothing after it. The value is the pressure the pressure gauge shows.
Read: 100 psi
